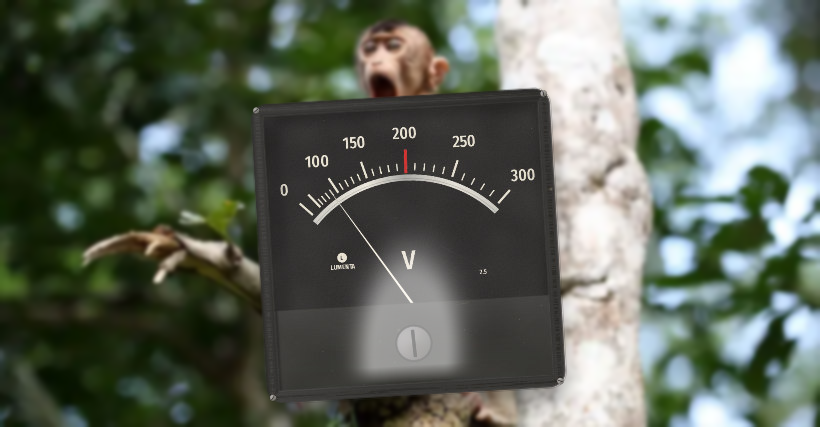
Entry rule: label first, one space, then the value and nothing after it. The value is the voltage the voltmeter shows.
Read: 90 V
